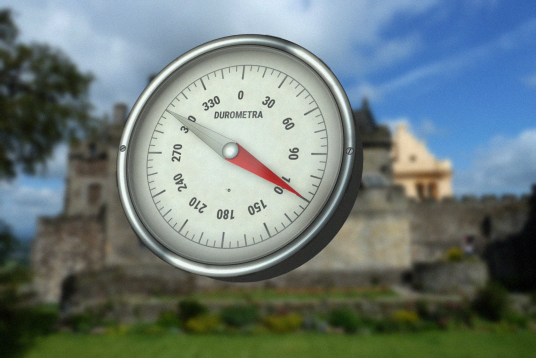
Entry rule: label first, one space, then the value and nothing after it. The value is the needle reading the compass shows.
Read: 120 °
